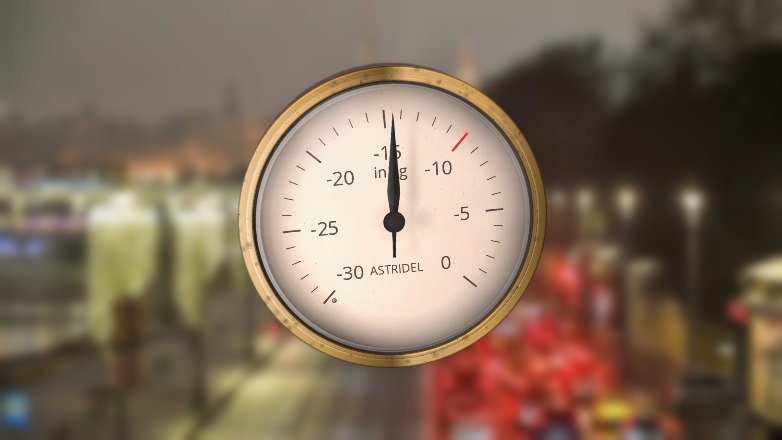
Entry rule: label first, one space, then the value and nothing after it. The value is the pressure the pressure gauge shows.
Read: -14.5 inHg
